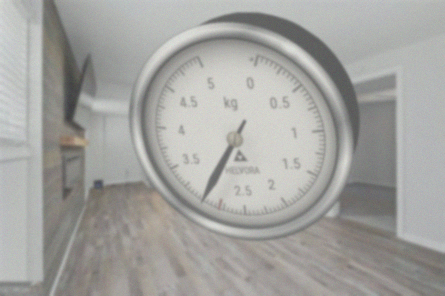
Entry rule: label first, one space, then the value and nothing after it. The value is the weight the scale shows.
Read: 3 kg
